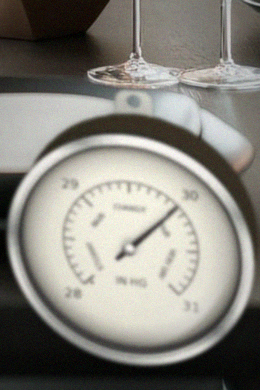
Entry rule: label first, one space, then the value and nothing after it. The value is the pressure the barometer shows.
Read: 30 inHg
